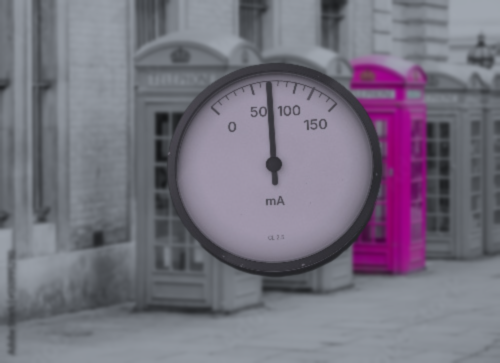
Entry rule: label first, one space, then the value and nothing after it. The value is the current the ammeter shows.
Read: 70 mA
